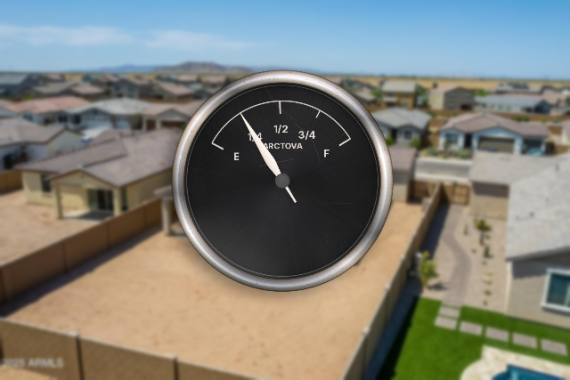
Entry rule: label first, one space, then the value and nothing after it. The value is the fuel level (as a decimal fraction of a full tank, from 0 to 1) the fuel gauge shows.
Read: 0.25
